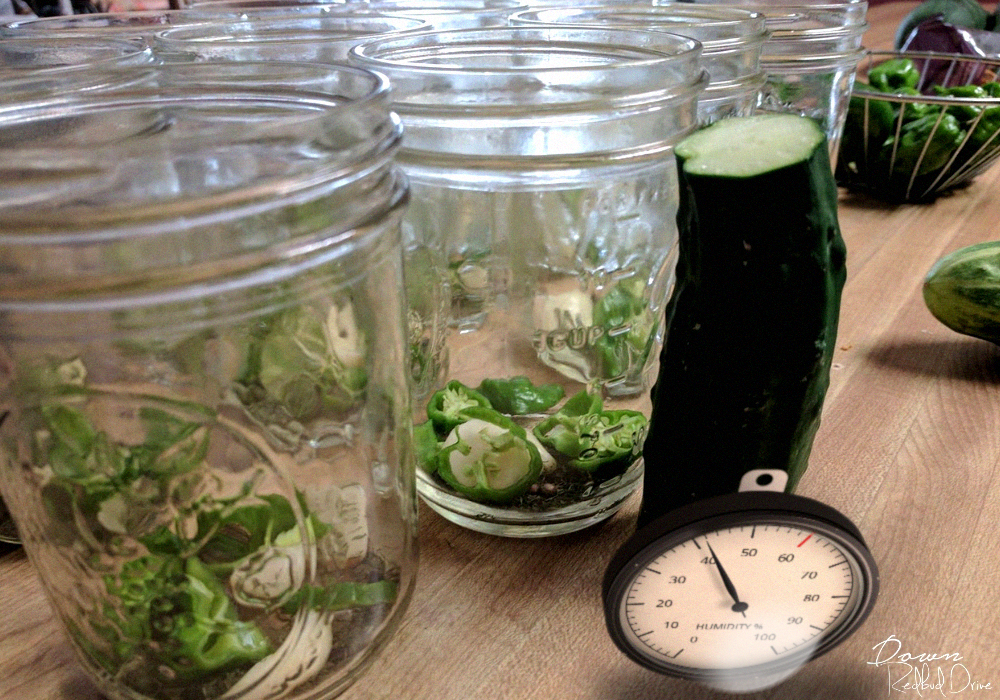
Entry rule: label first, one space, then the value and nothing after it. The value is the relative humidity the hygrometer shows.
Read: 42 %
